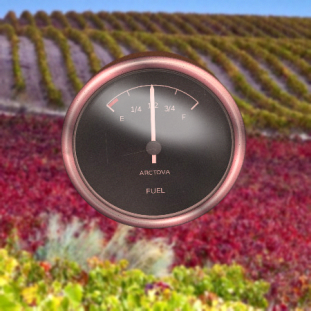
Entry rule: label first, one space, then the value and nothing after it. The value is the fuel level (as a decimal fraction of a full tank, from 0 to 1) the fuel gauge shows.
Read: 0.5
